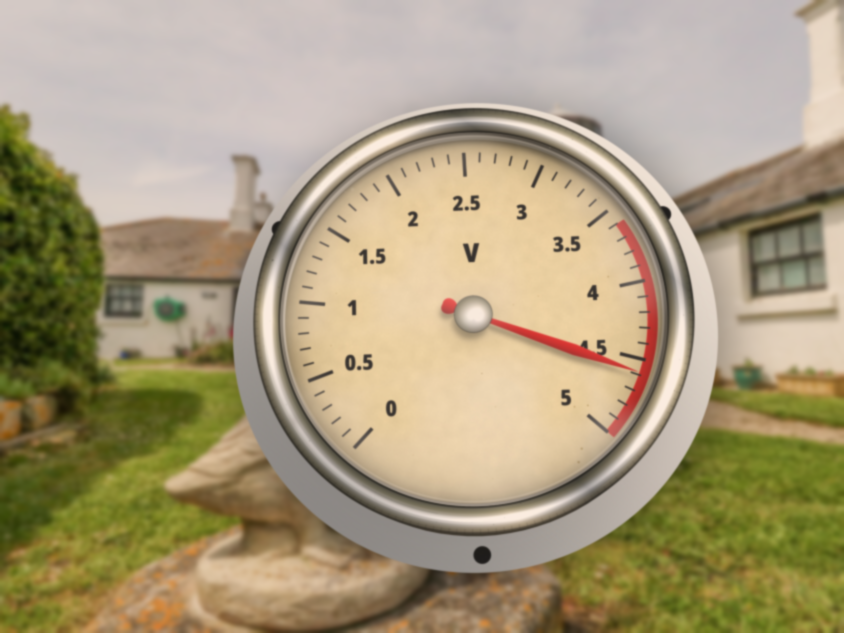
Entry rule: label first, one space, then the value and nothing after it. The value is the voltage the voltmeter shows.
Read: 4.6 V
